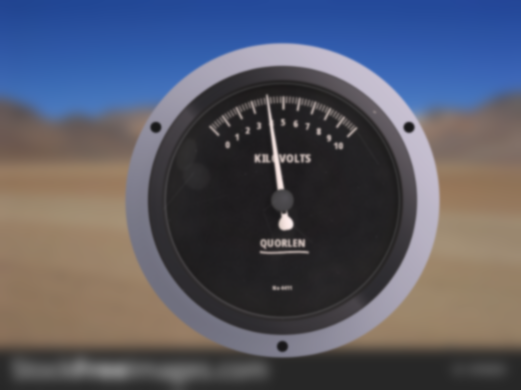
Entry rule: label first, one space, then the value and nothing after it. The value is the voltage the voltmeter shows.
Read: 4 kV
